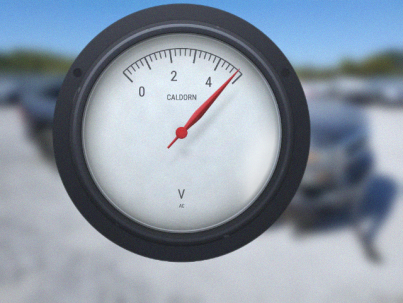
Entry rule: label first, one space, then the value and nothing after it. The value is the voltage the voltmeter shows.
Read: 4.8 V
